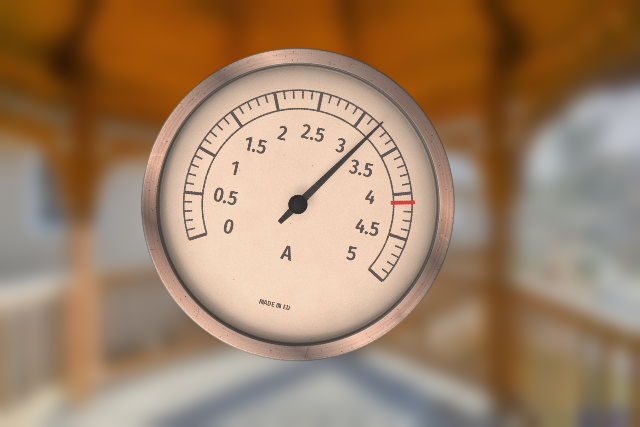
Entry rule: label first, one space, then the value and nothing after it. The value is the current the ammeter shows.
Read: 3.2 A
